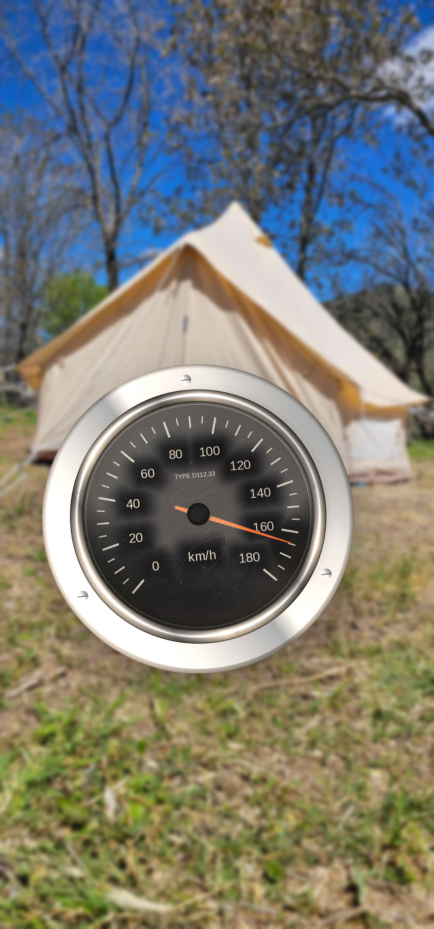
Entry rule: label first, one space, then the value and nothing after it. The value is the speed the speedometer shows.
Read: 165 km/h
